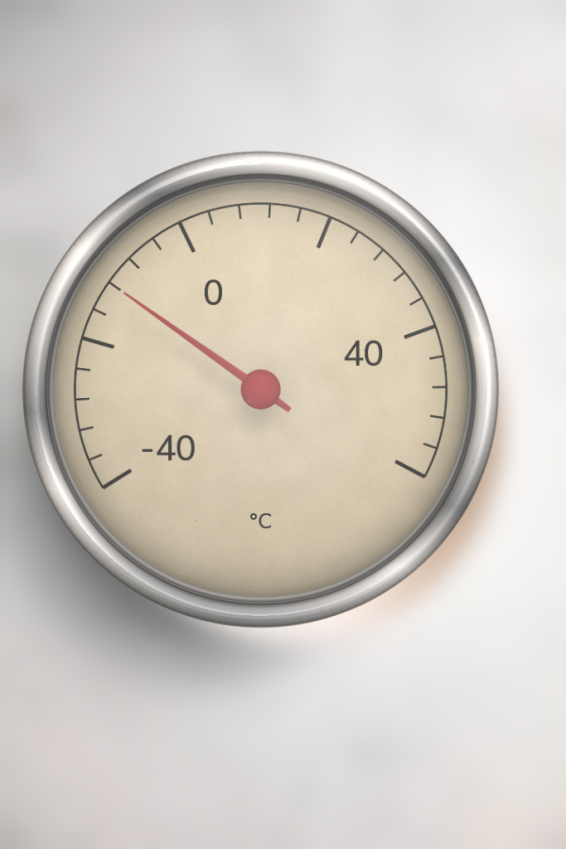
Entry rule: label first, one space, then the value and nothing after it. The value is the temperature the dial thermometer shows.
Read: -12 °C
